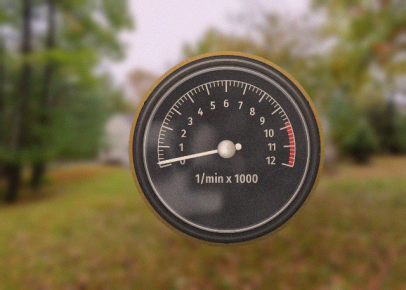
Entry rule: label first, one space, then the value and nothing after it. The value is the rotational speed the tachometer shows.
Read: 200 rpm
